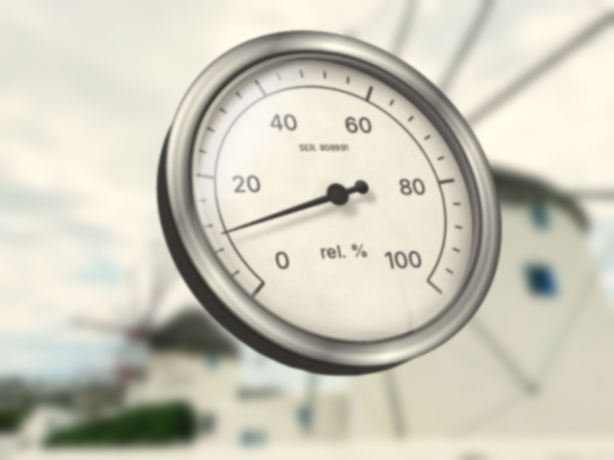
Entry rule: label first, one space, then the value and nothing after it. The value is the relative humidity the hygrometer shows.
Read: 10 %
